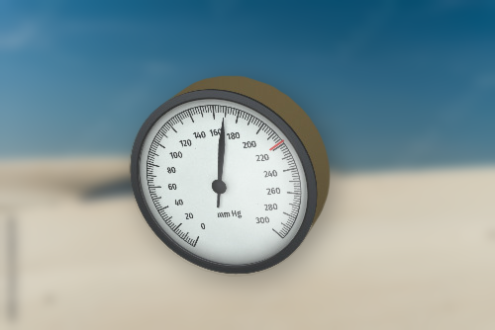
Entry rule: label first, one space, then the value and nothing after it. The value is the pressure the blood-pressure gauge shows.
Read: 170 mmHg
